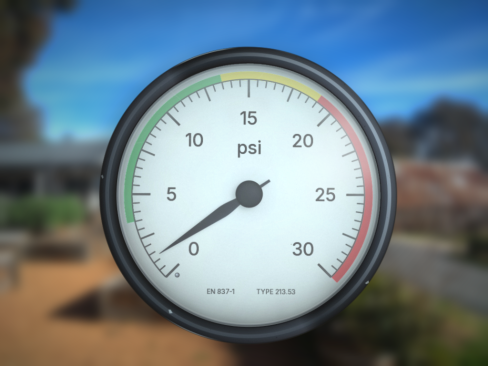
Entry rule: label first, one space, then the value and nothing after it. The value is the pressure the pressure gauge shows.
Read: 1.25 psi
